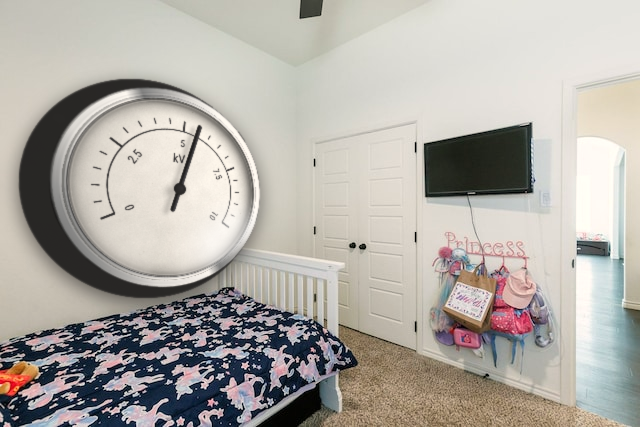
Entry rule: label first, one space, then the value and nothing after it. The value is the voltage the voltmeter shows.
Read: 5.5 kV
